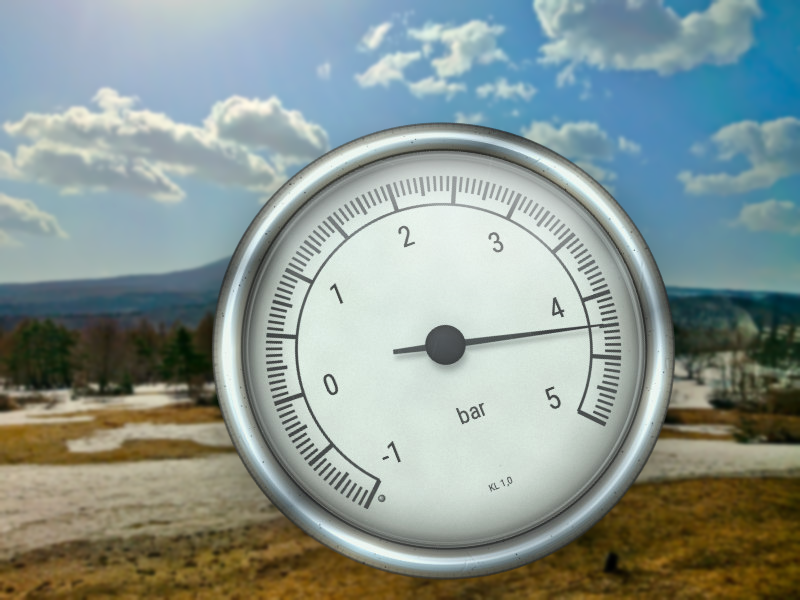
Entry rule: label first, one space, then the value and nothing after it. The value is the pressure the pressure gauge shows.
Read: 4.25 bar
